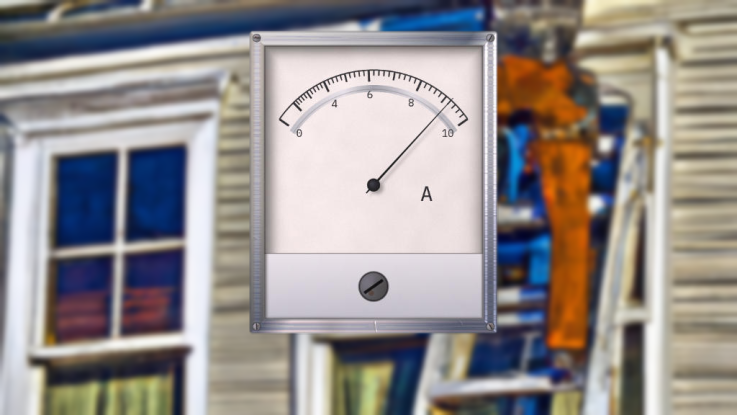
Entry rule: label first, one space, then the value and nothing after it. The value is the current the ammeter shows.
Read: 9.2 A
